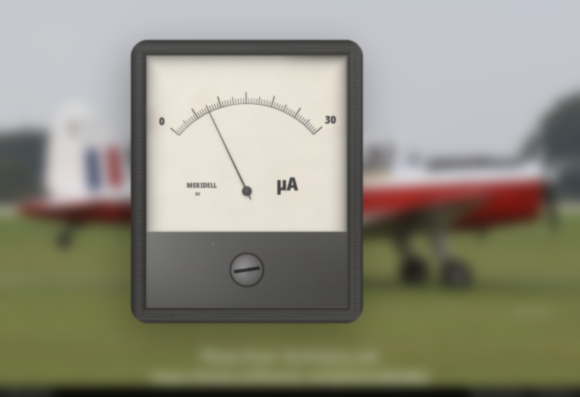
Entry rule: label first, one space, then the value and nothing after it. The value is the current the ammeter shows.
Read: 7.5 µA
